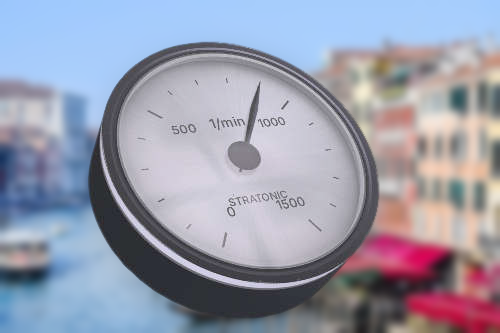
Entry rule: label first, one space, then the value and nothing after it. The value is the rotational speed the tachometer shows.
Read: 900 rpm
